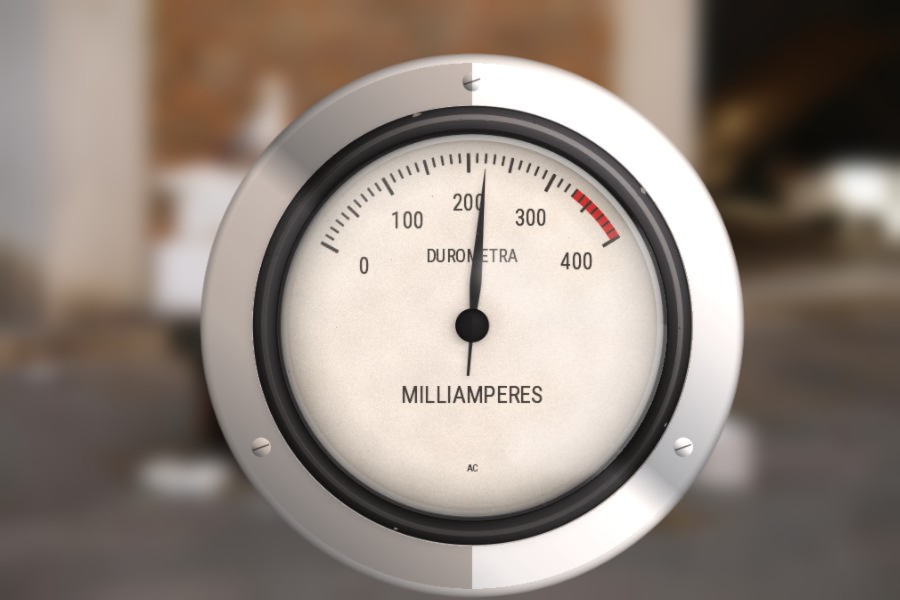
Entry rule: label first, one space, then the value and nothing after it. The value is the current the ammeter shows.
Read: 220 mA
